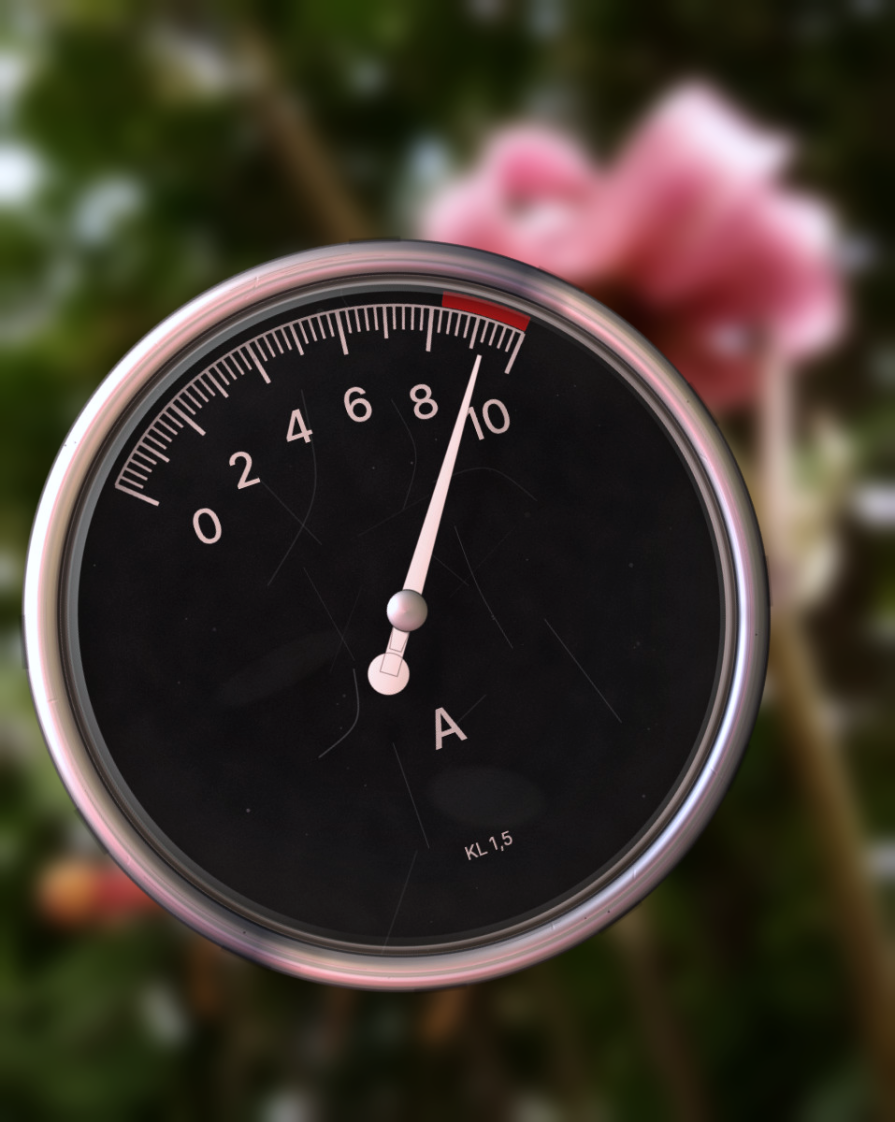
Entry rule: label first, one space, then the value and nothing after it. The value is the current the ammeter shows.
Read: 9.2 A
